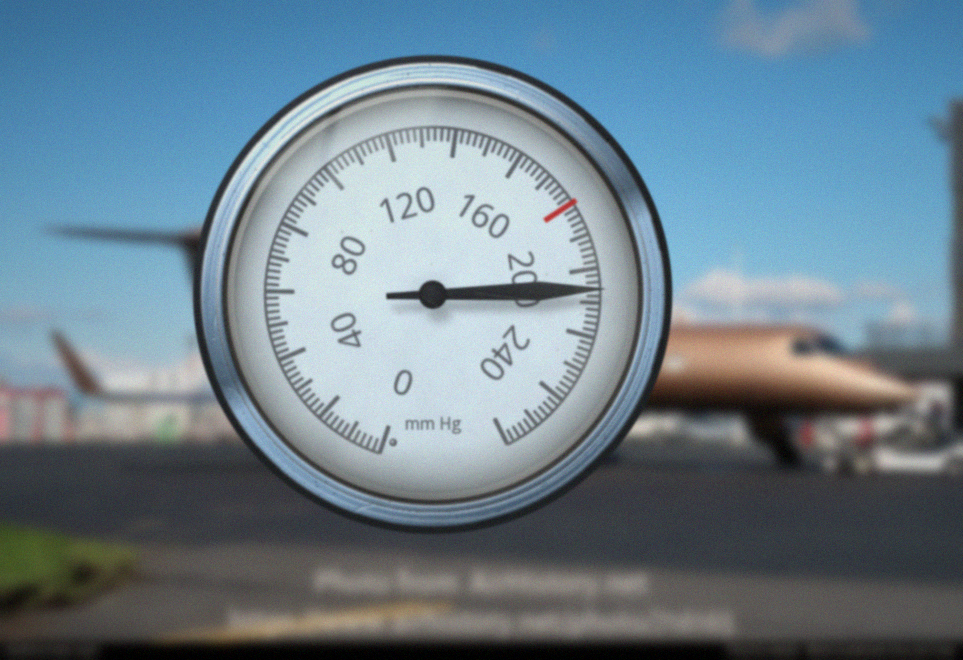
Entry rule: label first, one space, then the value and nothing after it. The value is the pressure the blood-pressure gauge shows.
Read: 206 mmHg
